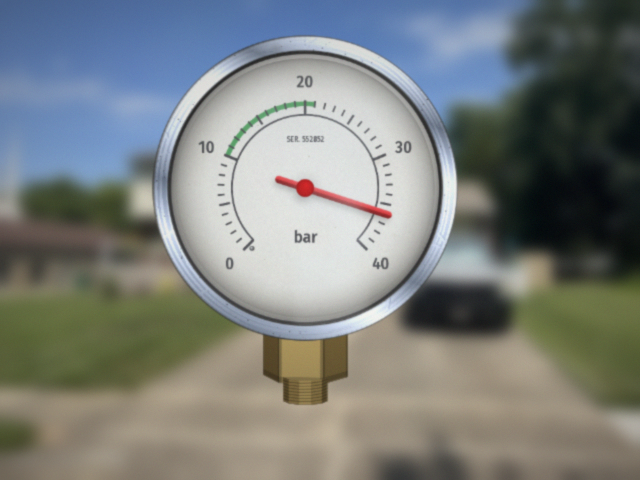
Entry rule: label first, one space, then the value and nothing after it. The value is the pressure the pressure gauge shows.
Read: 36 bar
